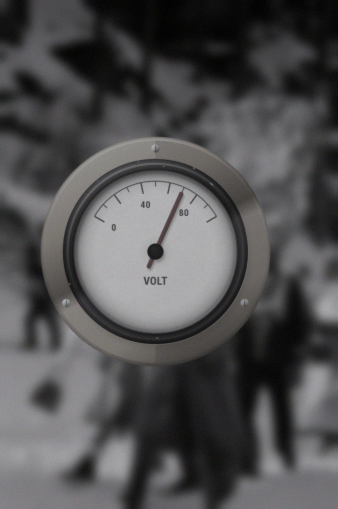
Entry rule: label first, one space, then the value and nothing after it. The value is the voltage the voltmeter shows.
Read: 70 V
